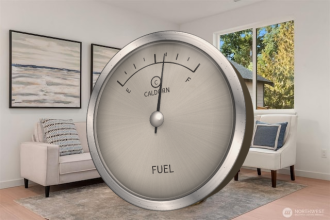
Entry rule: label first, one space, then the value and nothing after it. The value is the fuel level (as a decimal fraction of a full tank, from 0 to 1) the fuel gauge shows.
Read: 0.625
